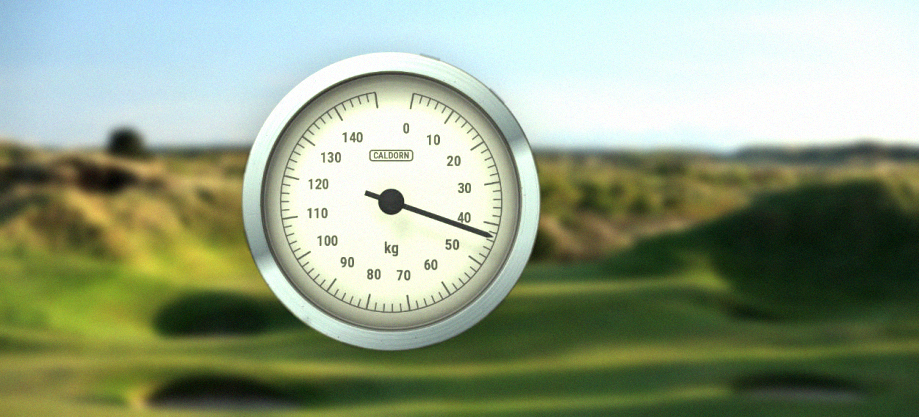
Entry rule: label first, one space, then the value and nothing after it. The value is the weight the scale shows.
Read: 43 kg
